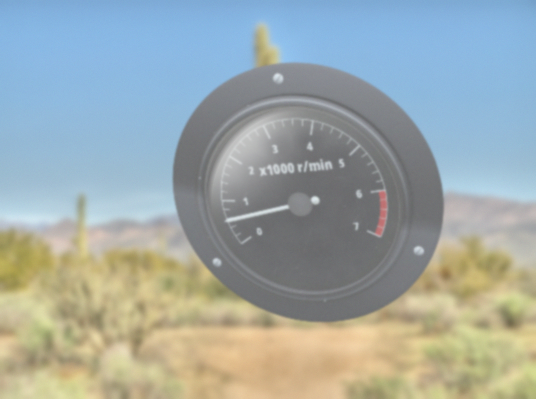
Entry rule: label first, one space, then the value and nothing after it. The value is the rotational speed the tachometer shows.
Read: 600 rpm
